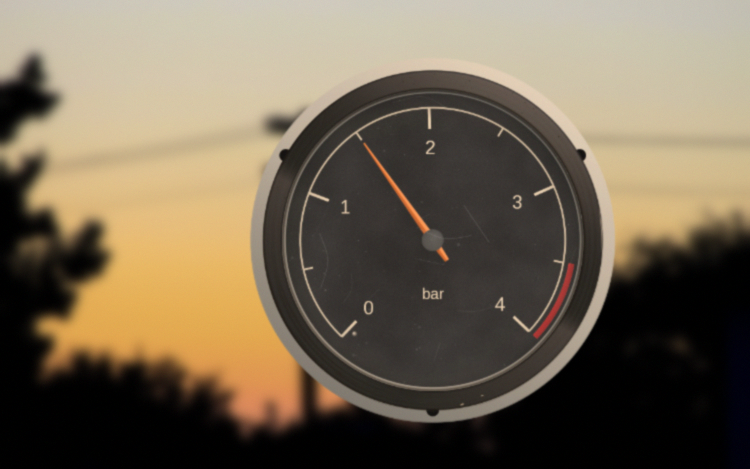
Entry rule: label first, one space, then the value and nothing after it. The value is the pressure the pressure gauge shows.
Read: 1.5 bar
